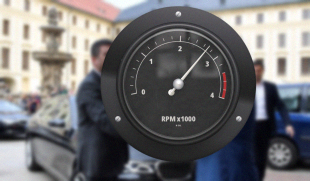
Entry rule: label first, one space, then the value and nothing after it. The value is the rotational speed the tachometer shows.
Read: 2700 rpm
